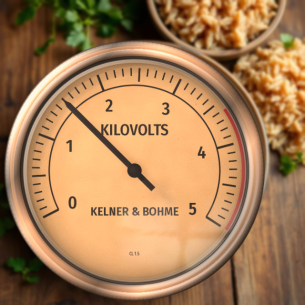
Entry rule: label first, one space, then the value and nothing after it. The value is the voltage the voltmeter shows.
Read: 1.5 kV
